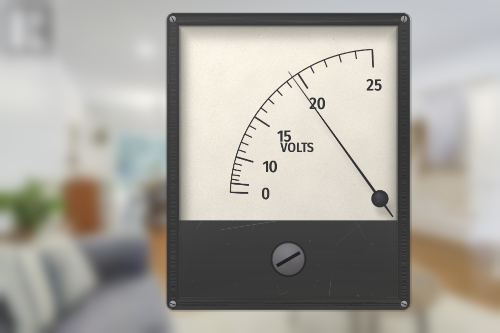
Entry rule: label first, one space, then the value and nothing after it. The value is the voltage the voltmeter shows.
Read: 19.5 V
